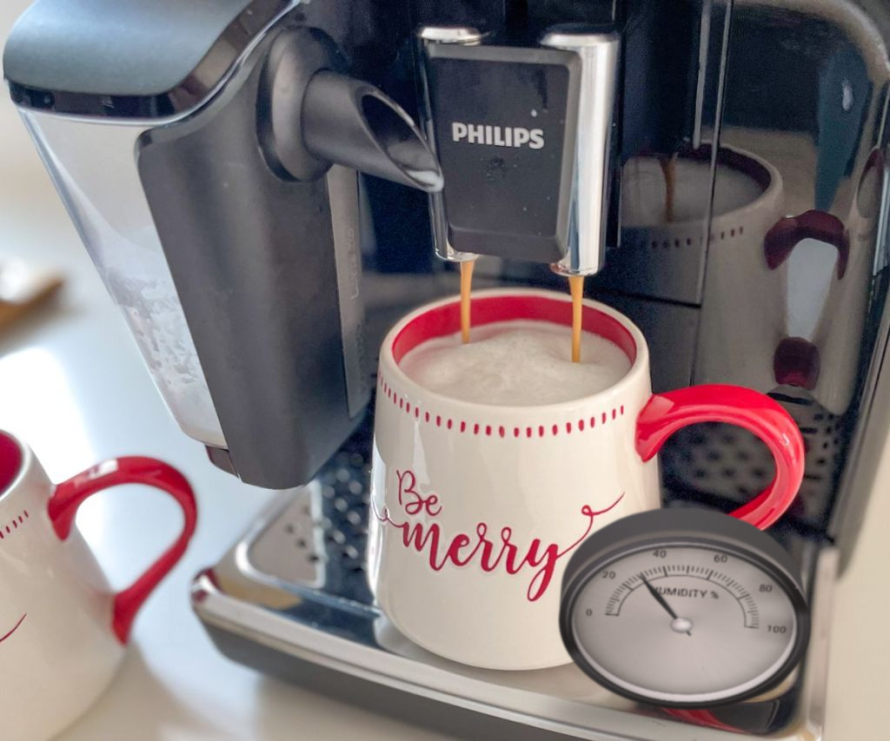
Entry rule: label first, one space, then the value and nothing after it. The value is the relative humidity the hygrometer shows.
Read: 30 %
